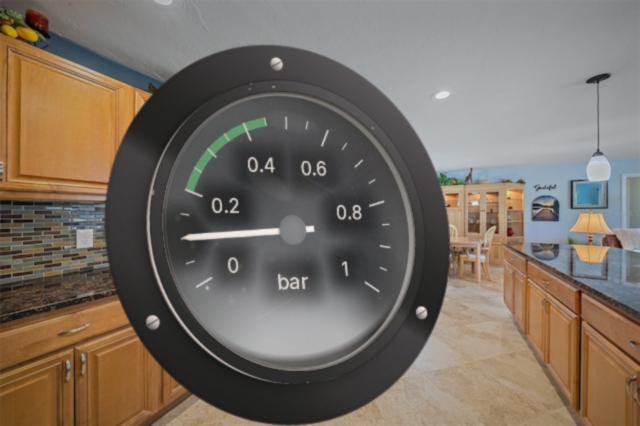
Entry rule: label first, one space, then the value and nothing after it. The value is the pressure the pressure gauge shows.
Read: 0.1 bar
